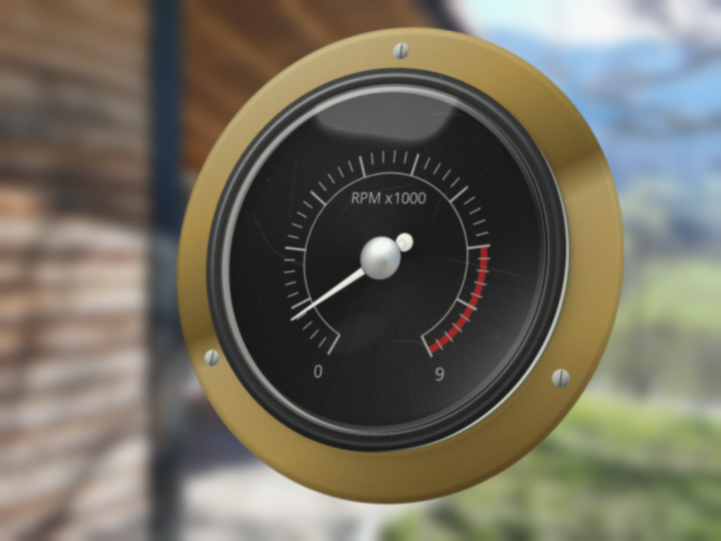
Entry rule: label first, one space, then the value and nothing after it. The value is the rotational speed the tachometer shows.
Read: 800 rpm
